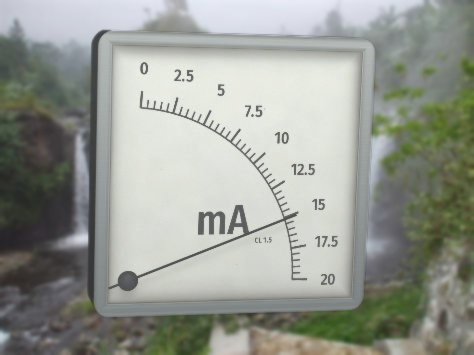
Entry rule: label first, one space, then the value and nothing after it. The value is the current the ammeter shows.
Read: 15 mA
